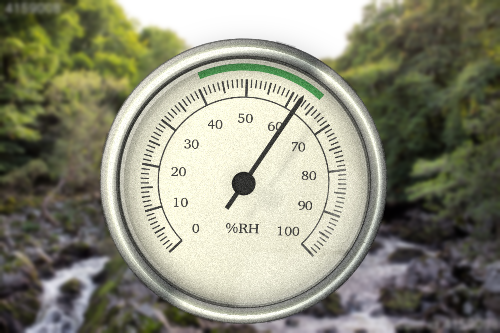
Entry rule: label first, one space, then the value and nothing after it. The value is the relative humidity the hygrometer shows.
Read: 62 %
